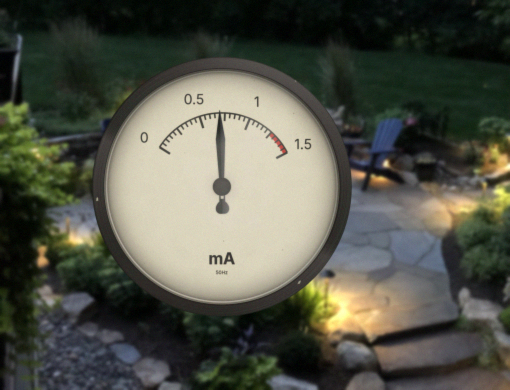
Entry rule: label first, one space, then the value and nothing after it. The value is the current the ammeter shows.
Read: 0.7 mA
